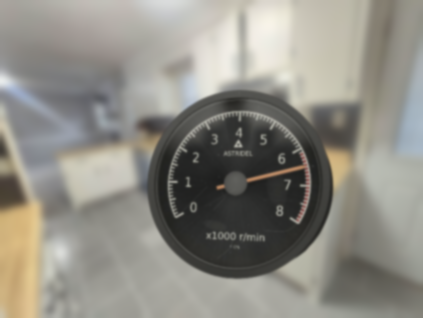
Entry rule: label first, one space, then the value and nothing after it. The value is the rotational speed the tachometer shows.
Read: 6500 rpm
